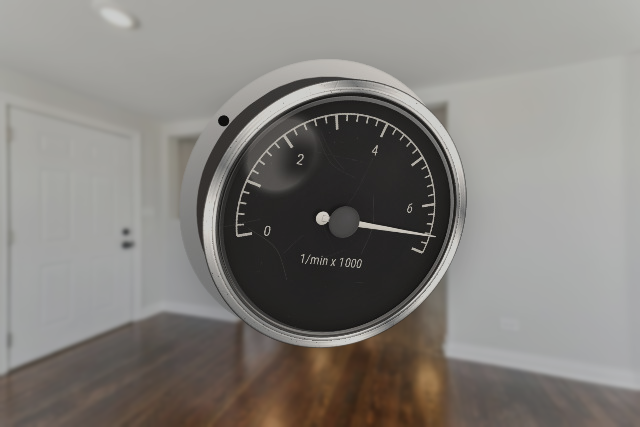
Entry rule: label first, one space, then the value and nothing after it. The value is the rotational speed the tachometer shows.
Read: 6600 rpm
